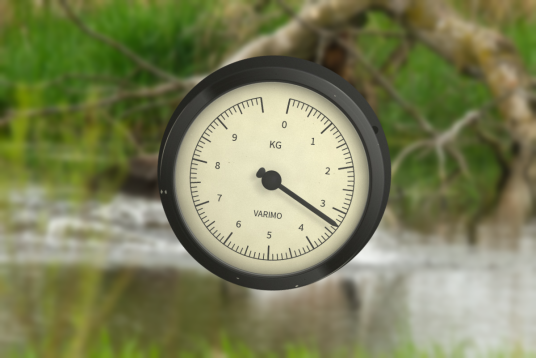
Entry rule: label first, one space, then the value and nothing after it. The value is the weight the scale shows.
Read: 3.3 kg
